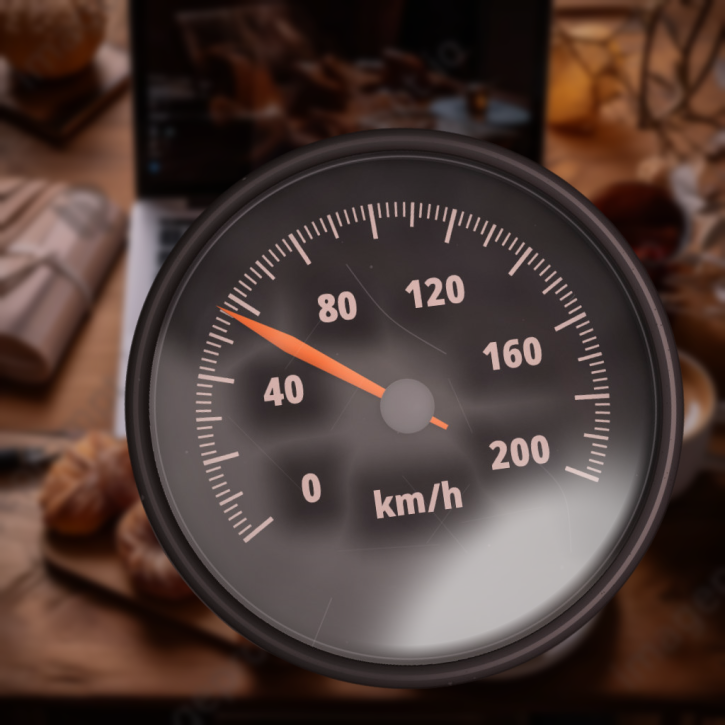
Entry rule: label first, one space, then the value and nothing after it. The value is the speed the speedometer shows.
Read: 56 km/h
